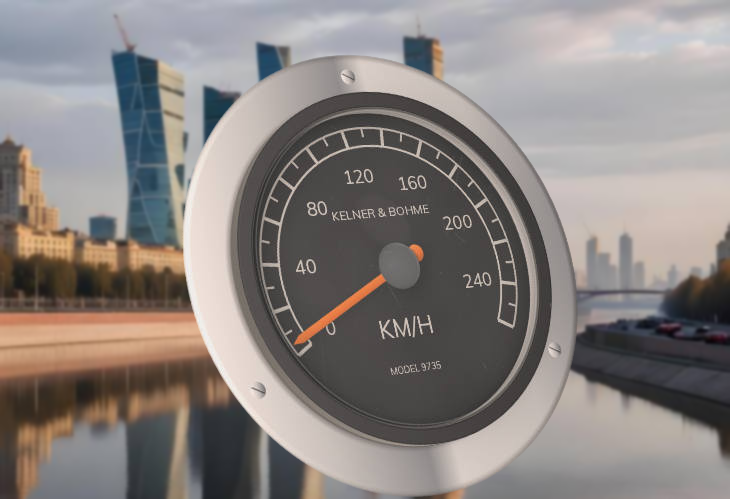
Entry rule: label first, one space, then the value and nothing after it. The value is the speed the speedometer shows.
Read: 5 km/h
